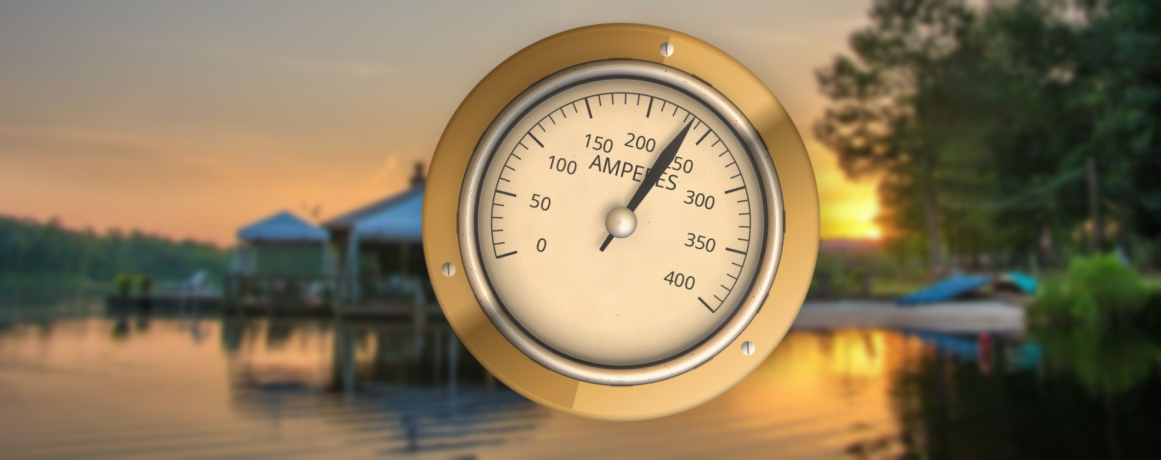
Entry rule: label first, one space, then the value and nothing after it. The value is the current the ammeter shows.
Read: 235 A
